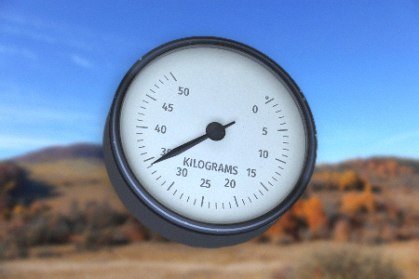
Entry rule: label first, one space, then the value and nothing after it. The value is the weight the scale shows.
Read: 34 kg
